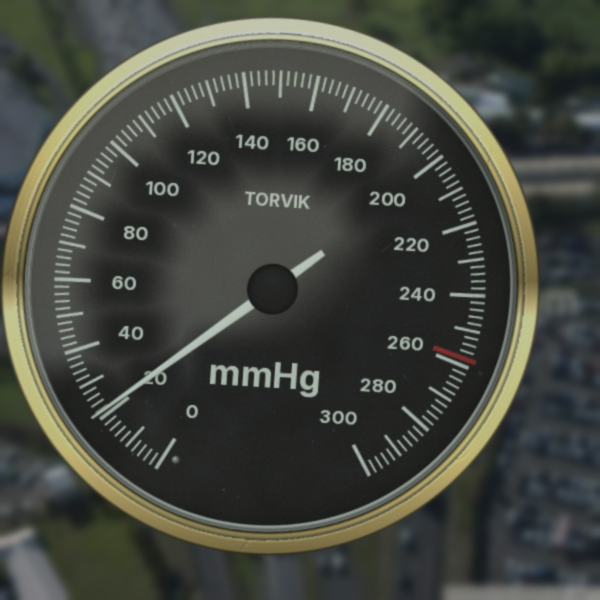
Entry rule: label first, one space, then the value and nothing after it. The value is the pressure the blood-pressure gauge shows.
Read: 22 mmHg
